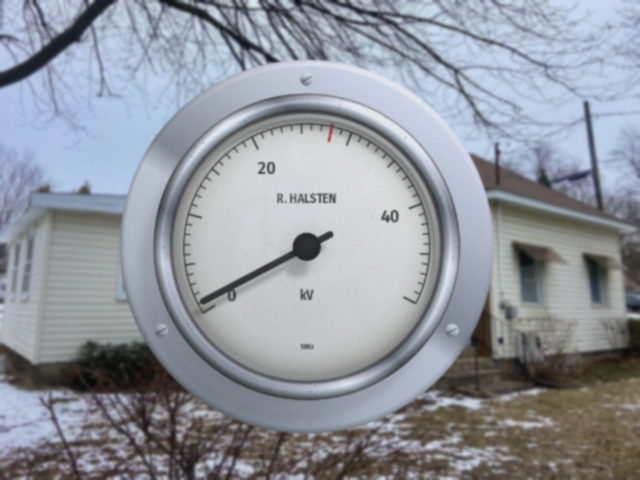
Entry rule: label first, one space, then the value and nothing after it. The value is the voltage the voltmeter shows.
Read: 1 kV
